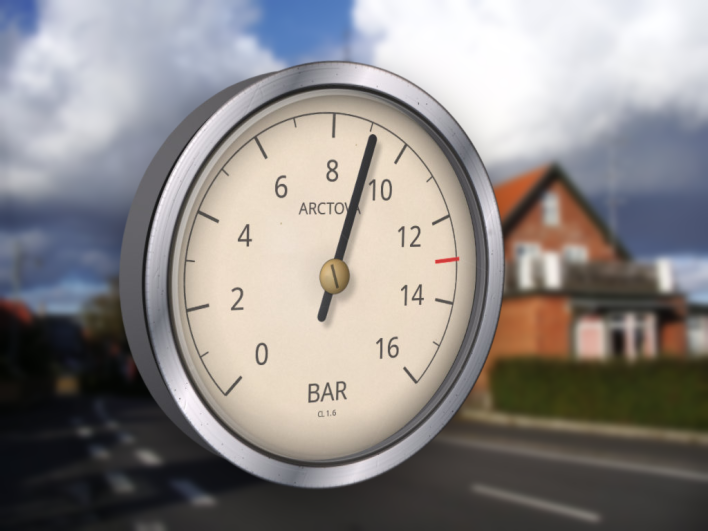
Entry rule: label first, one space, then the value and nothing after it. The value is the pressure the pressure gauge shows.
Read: 9 bar
